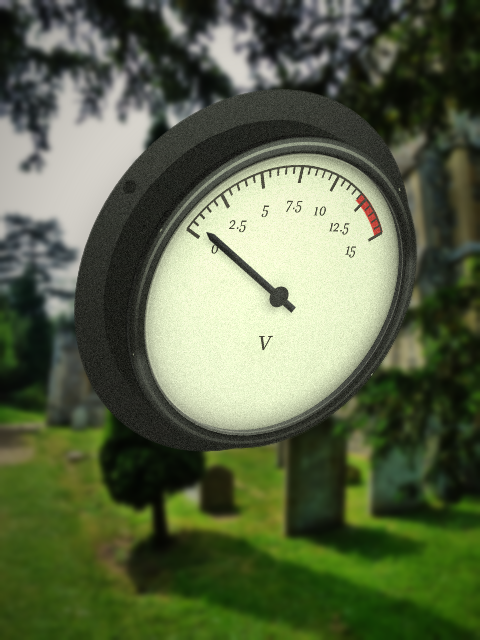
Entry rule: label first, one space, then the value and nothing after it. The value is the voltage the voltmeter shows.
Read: 0.5 V
